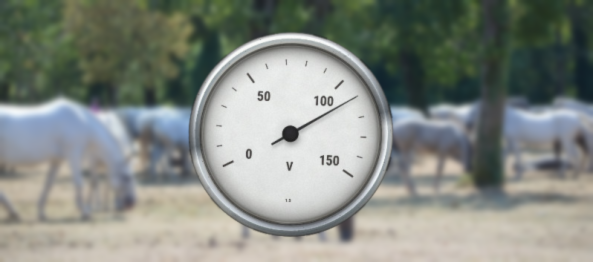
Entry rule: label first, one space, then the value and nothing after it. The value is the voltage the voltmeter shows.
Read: 110 V
